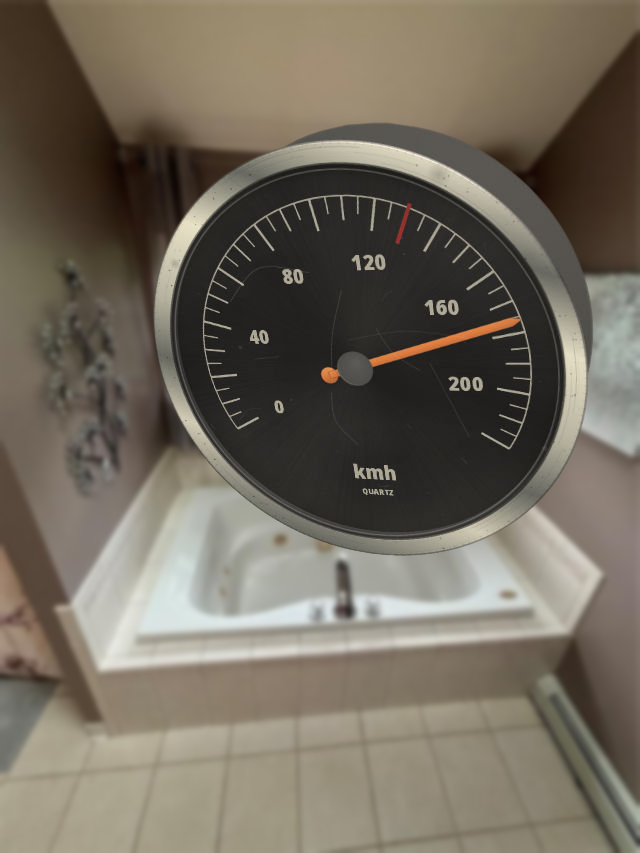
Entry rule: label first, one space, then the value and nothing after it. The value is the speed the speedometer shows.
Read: 175 km/h
